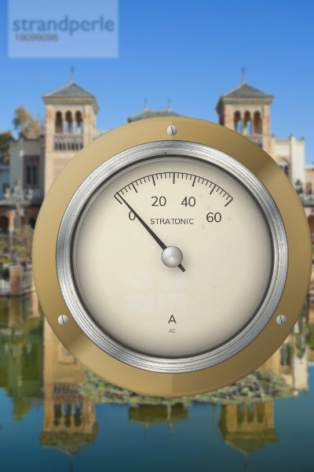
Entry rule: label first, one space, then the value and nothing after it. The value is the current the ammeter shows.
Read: 2 A
